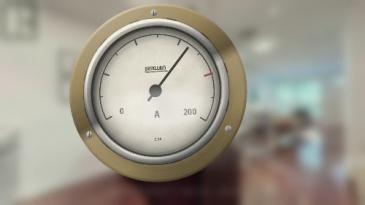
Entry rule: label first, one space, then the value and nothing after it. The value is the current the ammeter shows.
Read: 130 A
